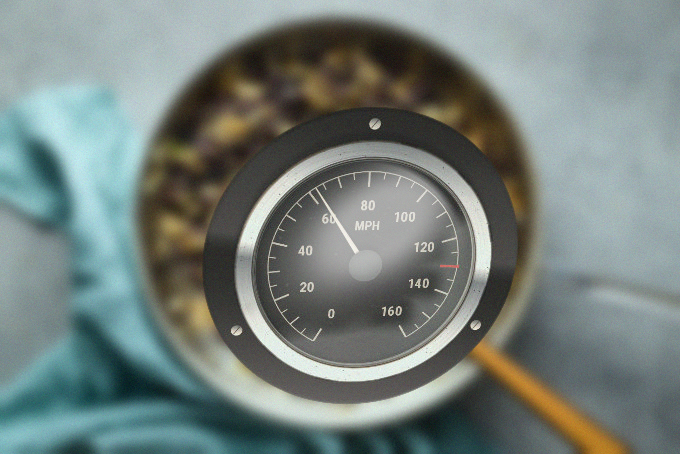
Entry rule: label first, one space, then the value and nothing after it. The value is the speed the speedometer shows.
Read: 62.5 mph
